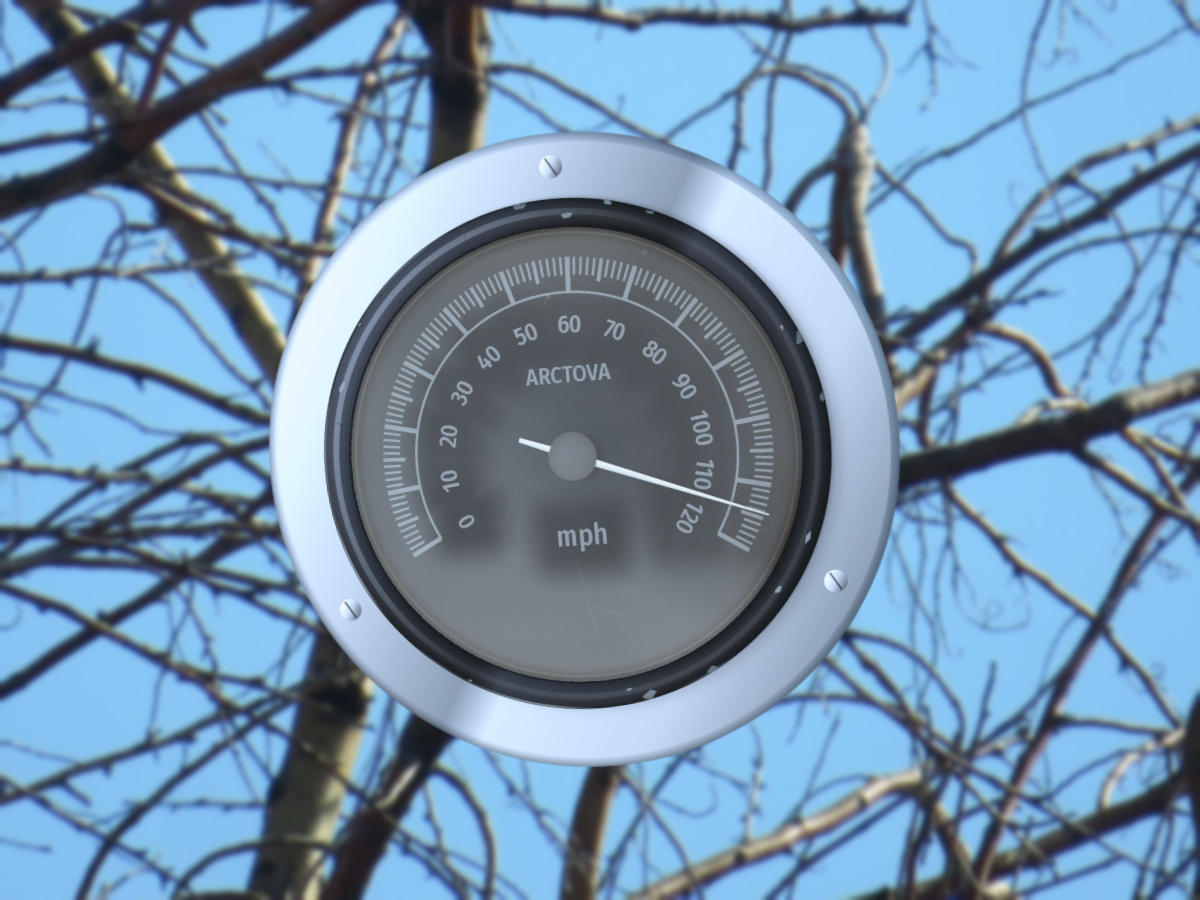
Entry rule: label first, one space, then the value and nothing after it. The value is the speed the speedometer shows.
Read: 114 mph
